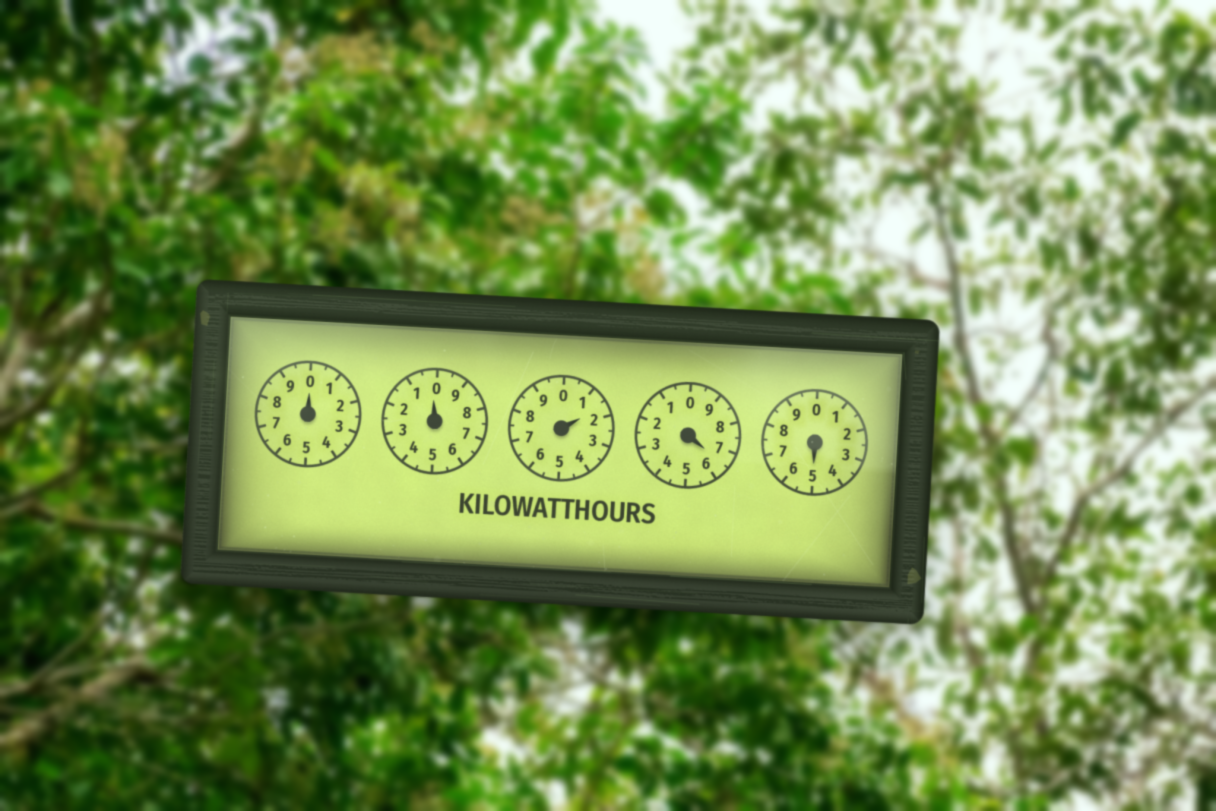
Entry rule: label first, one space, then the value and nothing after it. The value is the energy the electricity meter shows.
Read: 165 kWh
